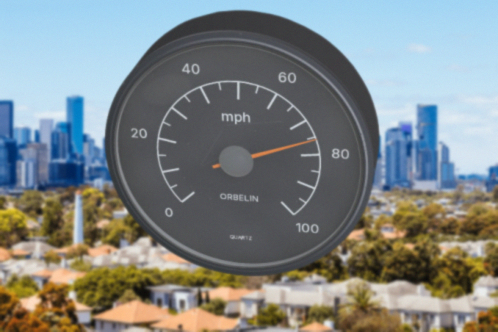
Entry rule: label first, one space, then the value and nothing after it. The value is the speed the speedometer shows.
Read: 75 mph
